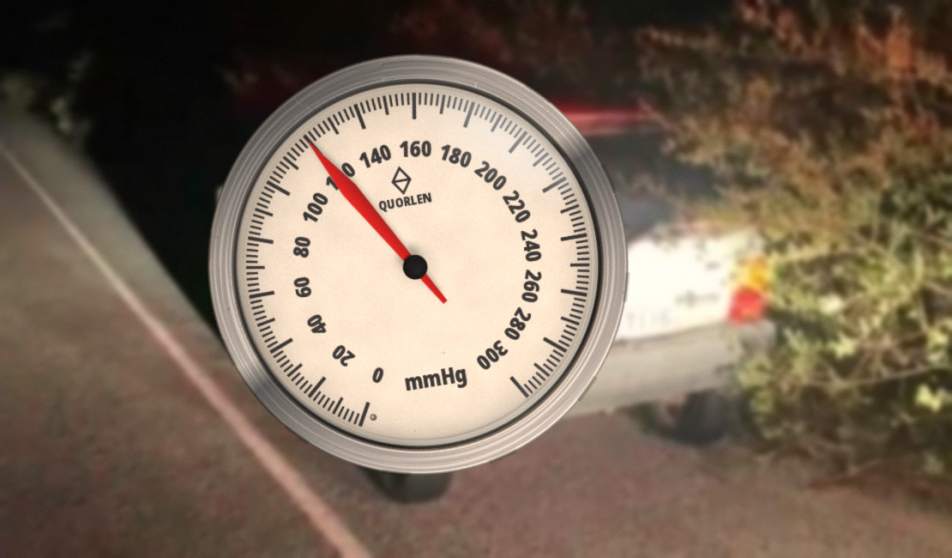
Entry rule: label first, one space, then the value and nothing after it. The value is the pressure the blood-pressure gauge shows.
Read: 120 mmHg
